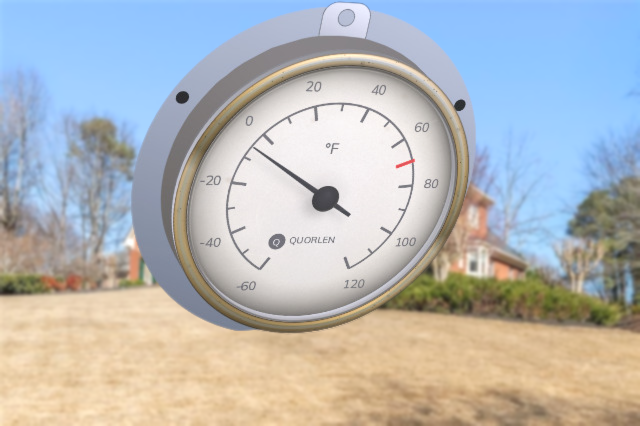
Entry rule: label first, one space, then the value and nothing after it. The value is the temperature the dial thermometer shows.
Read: -5 °F
